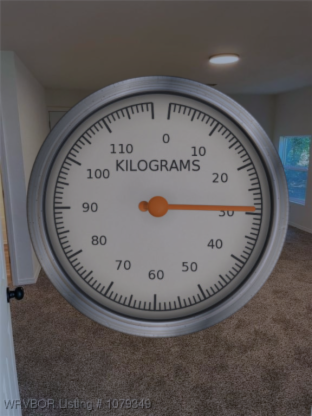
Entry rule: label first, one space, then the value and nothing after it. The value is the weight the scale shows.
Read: 29 kg
